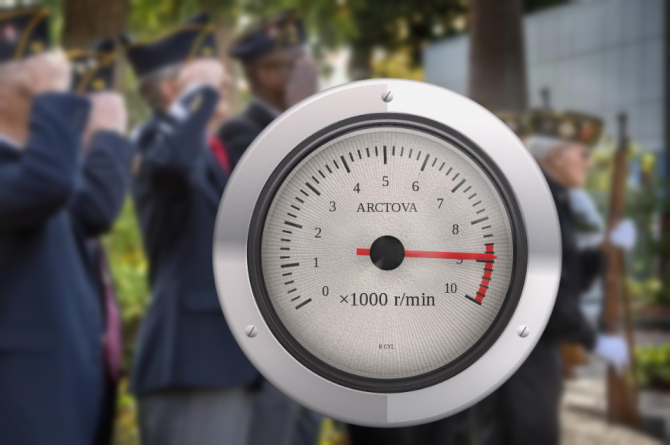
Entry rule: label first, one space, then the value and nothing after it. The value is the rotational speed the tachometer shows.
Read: 8900 rpm
